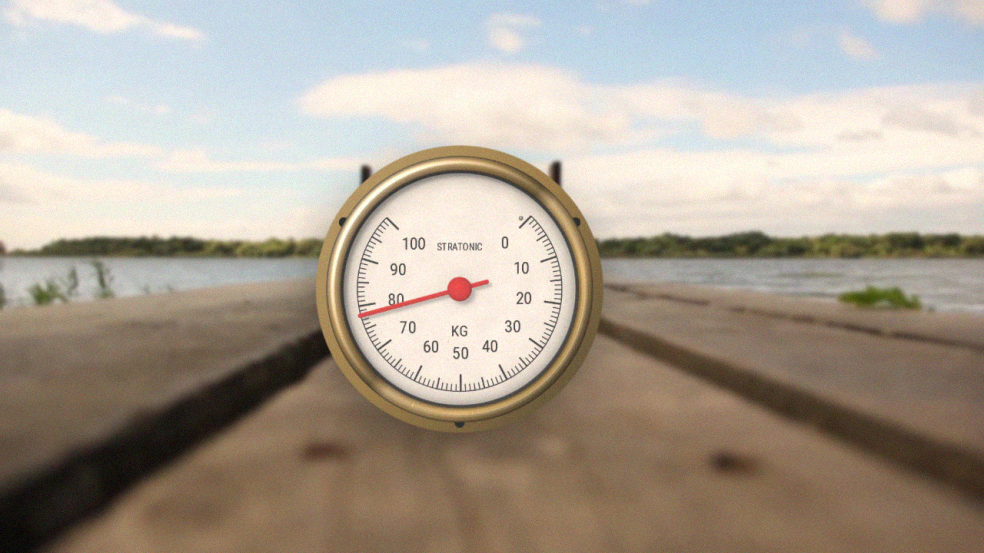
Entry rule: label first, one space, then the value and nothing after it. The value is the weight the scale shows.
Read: 78 kg
